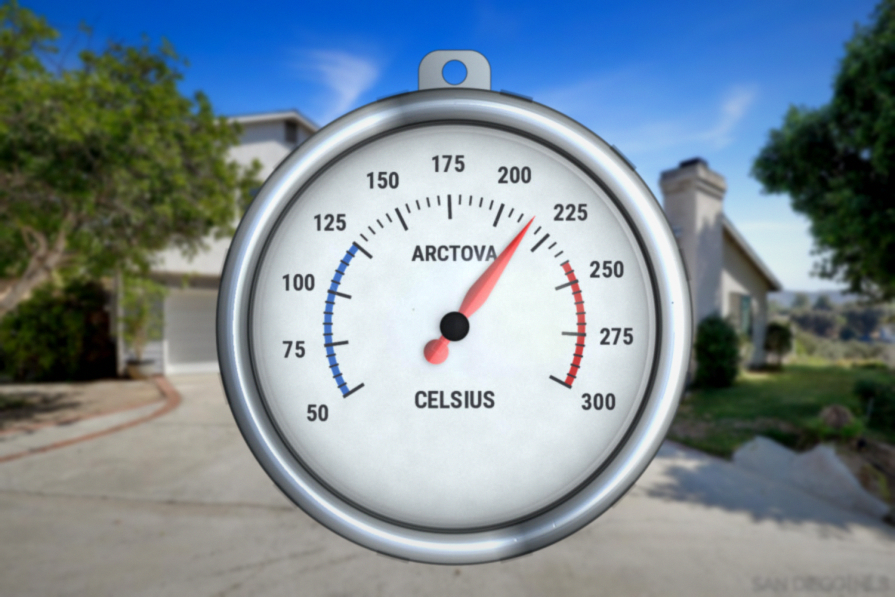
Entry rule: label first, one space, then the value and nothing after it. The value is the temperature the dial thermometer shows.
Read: 215 °C
